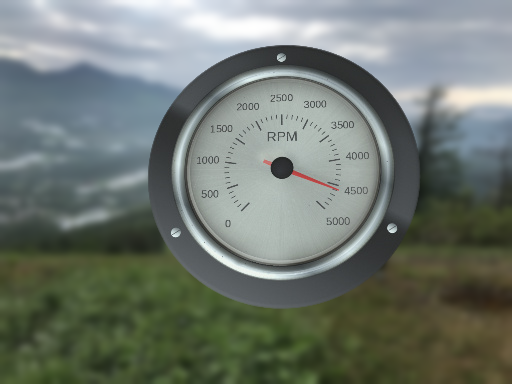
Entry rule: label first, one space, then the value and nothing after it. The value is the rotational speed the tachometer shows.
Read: 4600 rpm
